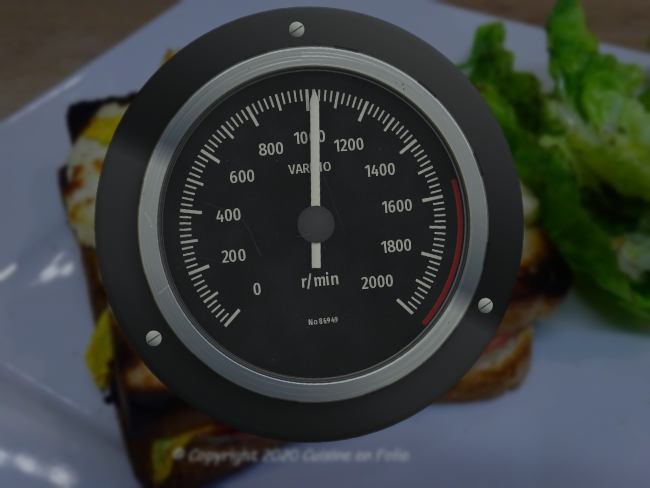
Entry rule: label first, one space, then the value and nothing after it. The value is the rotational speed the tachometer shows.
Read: 1020 rpm
